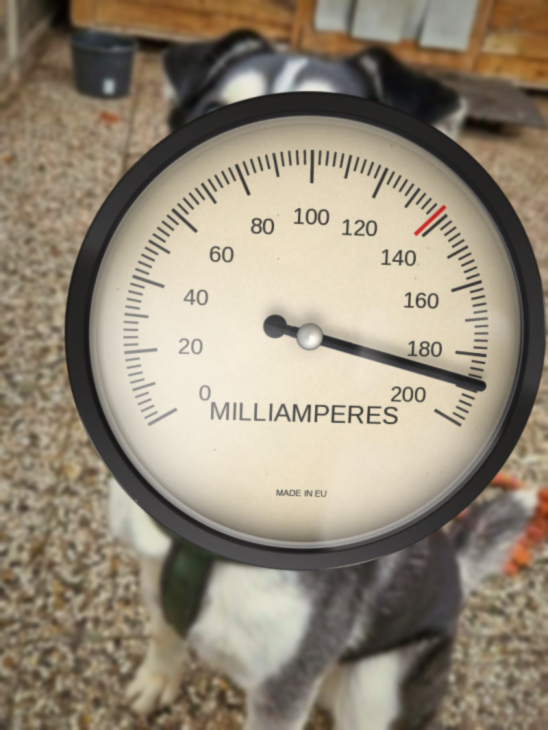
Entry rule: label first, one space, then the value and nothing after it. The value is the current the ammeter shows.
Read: 188 mA
